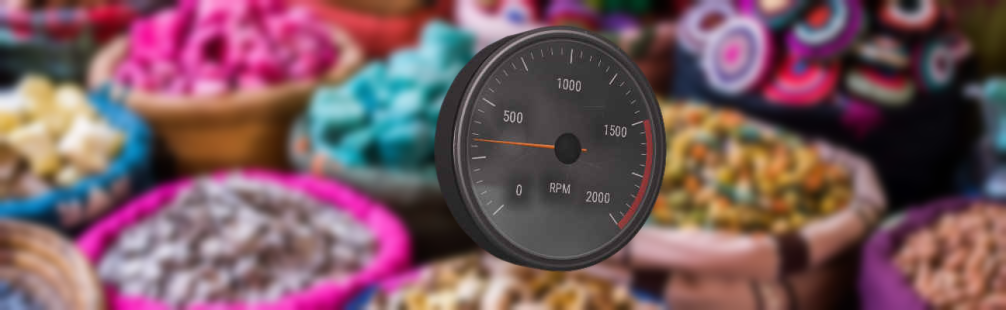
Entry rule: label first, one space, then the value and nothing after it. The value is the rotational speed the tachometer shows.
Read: 325 rpm
